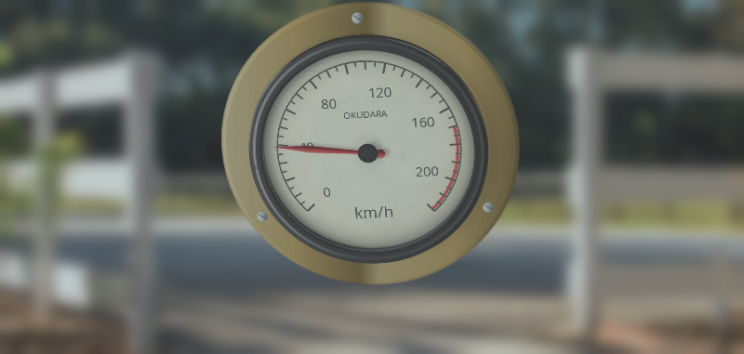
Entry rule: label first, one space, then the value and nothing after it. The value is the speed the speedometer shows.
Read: 40 km/h
